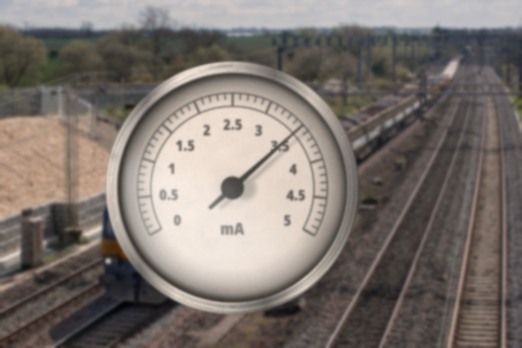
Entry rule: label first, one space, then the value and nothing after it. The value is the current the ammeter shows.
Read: 3.5 mA
